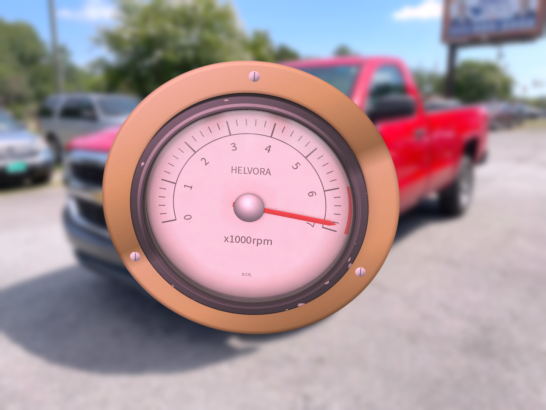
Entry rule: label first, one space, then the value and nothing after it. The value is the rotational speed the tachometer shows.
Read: 6800 rpm
